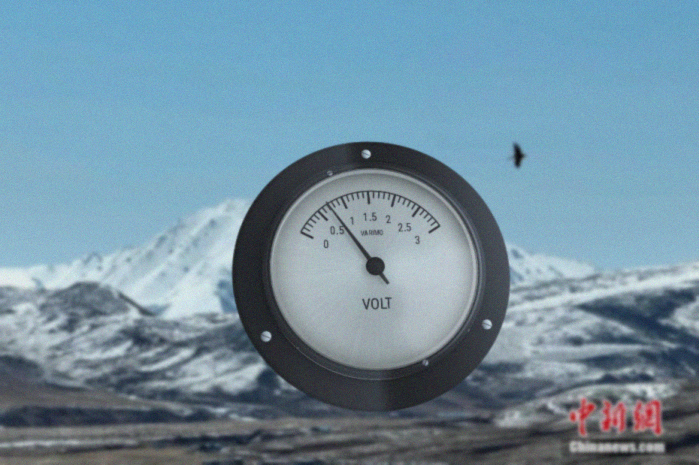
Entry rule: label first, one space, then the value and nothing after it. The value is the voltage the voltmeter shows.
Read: 0.7 V
